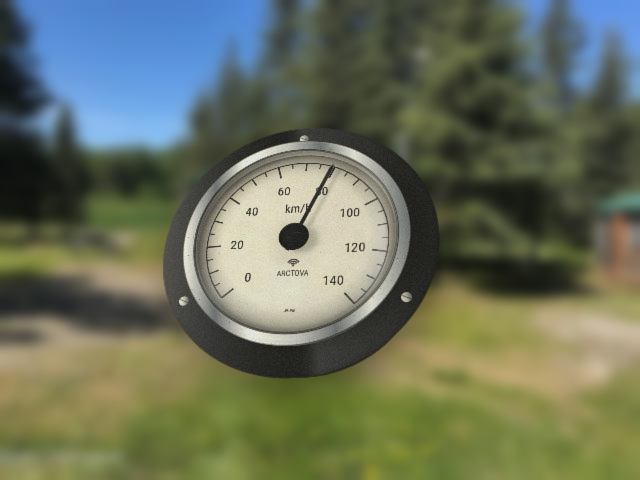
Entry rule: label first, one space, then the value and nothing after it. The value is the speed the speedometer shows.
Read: 80 km/h
